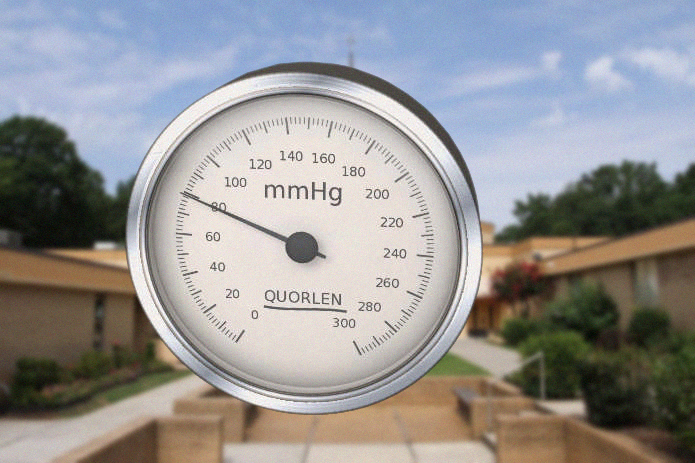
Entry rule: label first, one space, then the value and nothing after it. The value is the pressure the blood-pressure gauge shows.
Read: 80 mmHg
